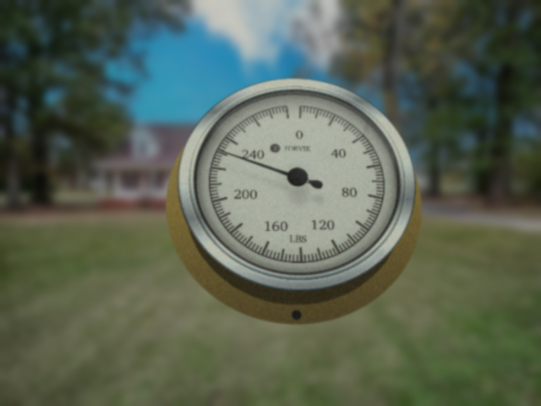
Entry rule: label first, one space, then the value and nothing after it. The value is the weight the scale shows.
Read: 230 lb
